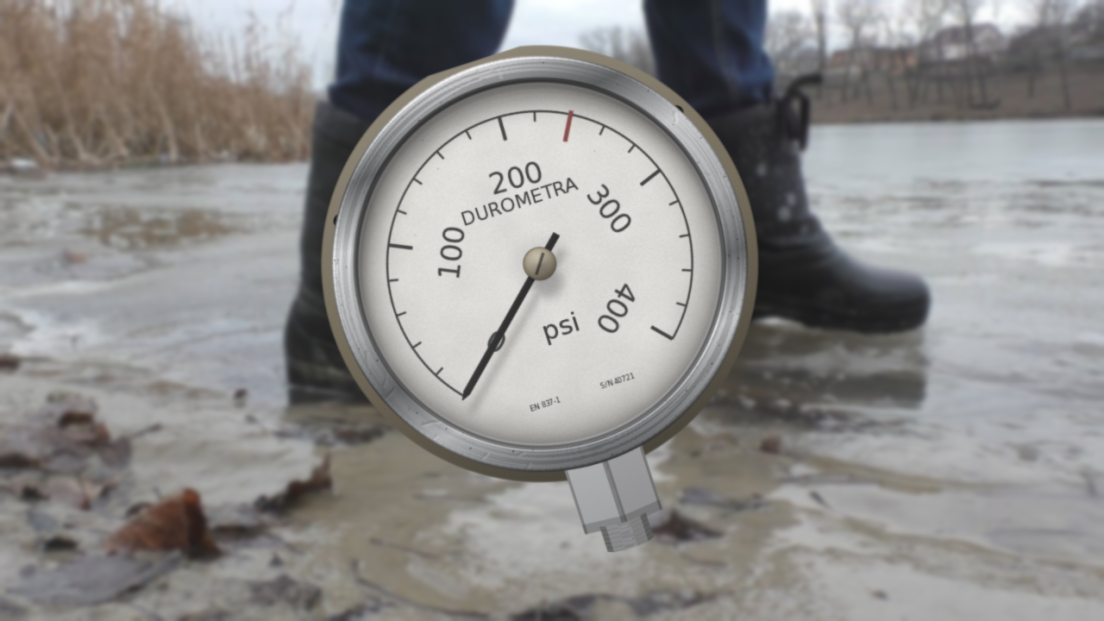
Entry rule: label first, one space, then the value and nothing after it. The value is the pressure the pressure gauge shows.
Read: 0 psi
